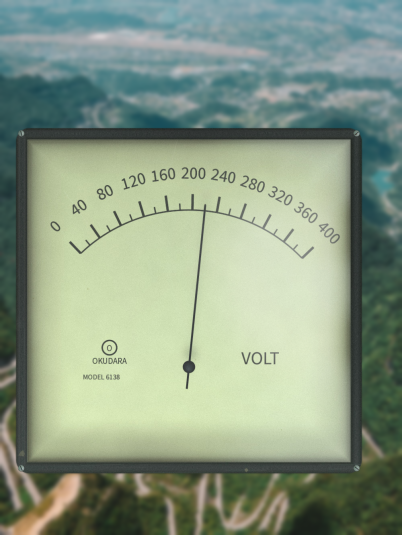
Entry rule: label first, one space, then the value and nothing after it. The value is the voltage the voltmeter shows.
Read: 220 V
